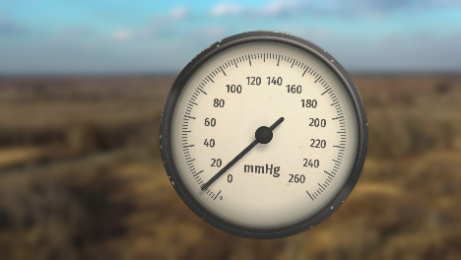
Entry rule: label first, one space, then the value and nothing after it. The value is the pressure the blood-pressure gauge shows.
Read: 10 mmHg
